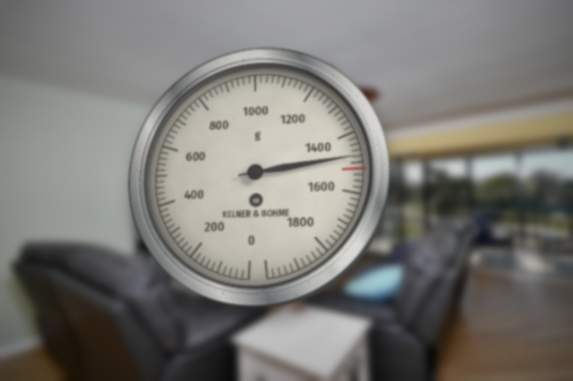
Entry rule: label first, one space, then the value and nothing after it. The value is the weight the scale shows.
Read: 1480 g
